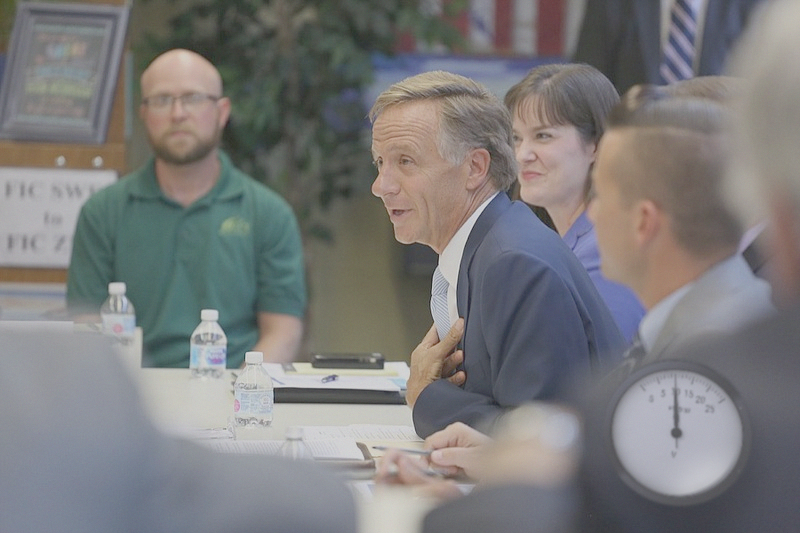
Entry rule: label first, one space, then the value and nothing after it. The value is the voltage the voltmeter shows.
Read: 10 V
